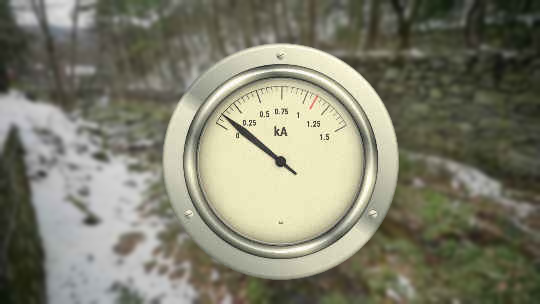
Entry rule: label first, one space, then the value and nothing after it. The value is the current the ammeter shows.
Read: 0.1 kA
